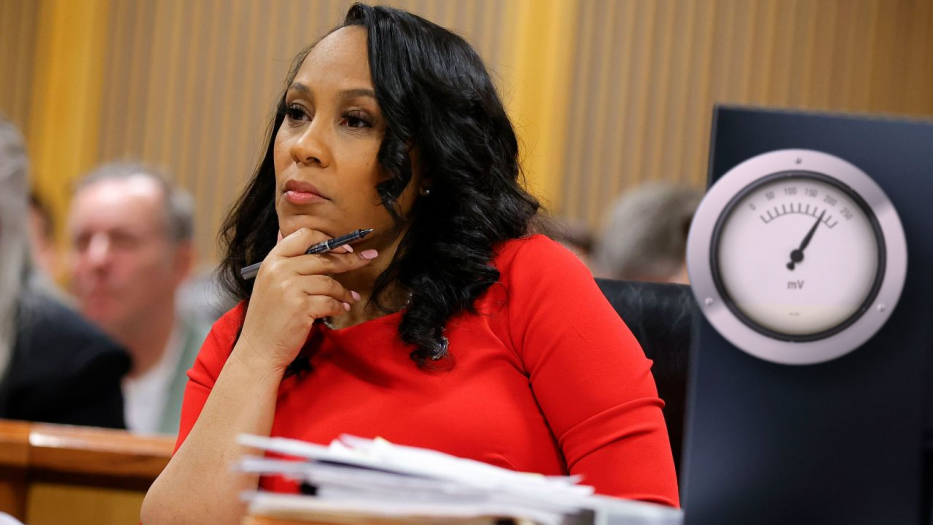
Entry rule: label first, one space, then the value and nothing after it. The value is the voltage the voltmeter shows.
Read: 200 mV
